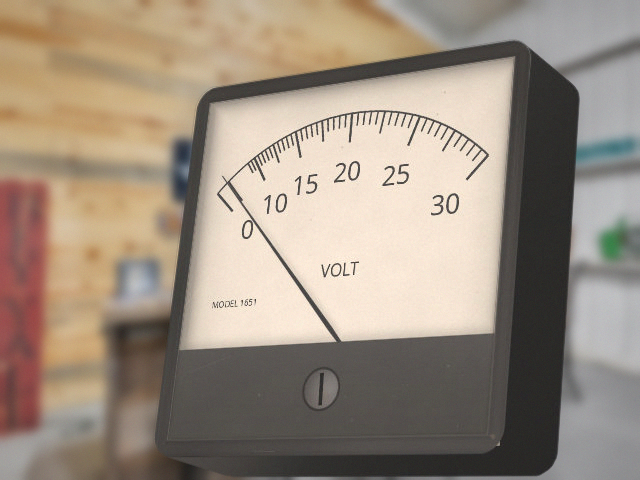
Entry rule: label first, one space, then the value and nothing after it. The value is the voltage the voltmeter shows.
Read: 5 V
